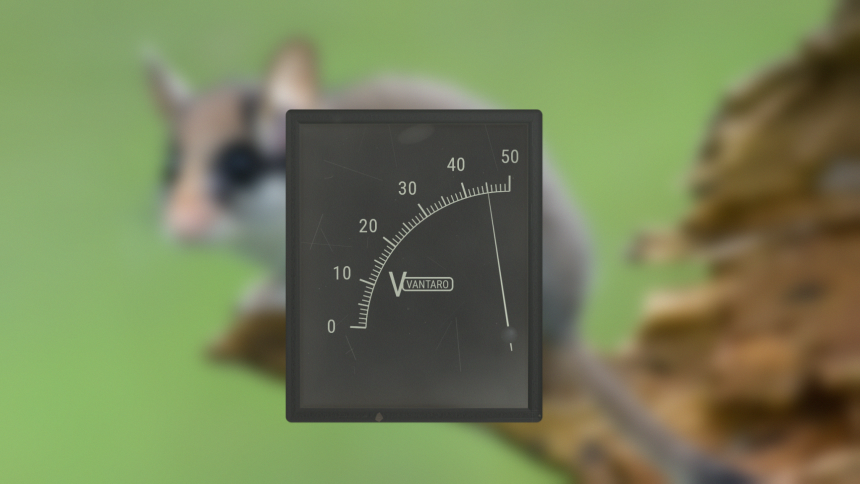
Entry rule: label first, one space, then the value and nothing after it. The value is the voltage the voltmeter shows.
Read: 45 V
